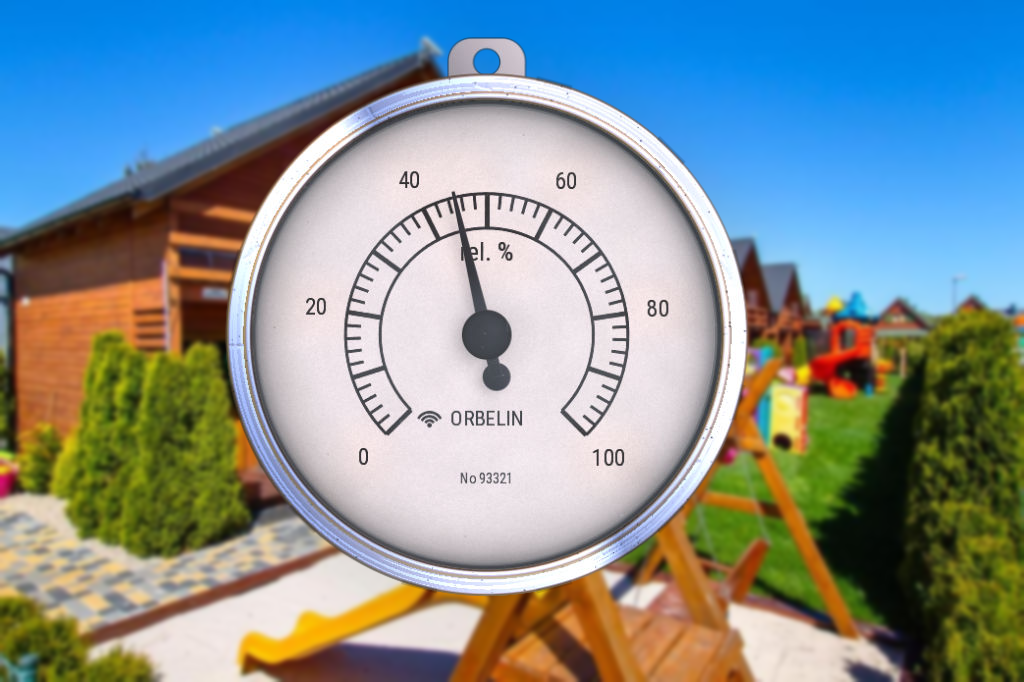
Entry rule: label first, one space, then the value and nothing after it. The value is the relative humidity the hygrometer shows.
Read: 45 %
